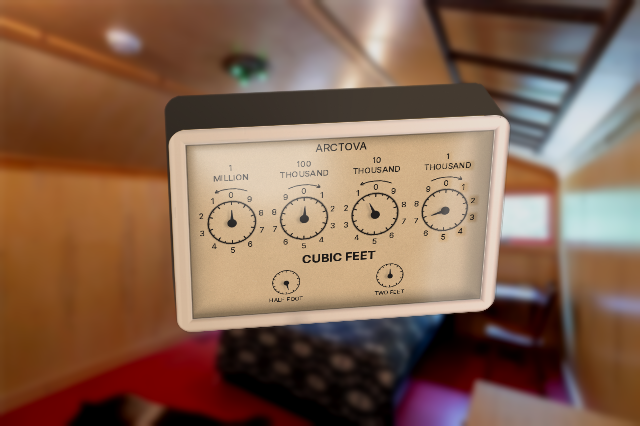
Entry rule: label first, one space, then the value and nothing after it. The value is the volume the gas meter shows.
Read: 700 ft³
